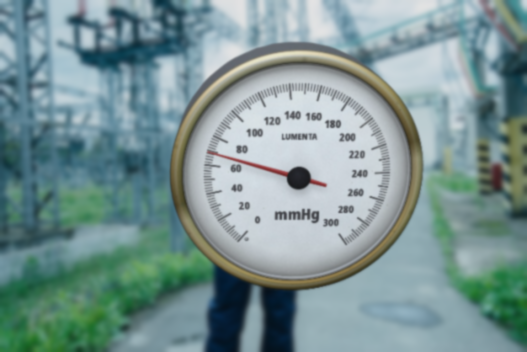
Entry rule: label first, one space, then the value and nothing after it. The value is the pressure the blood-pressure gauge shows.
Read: 70 mmHg
